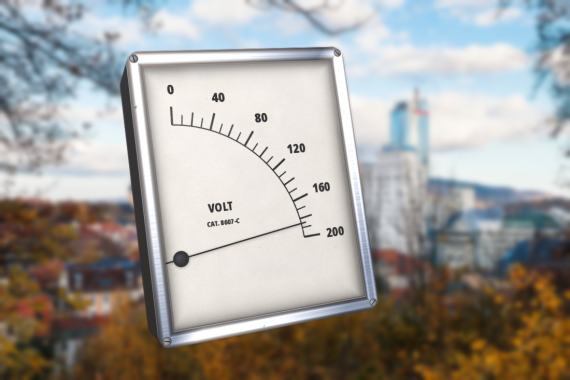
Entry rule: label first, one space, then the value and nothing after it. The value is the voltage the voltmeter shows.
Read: 185 V
